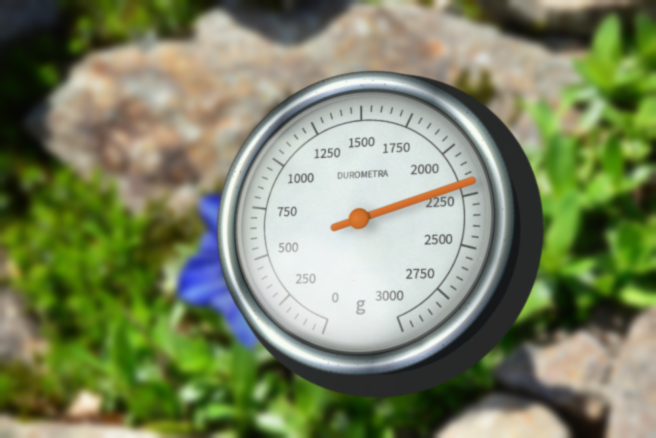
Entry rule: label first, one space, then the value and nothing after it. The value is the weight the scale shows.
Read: 2200 g
